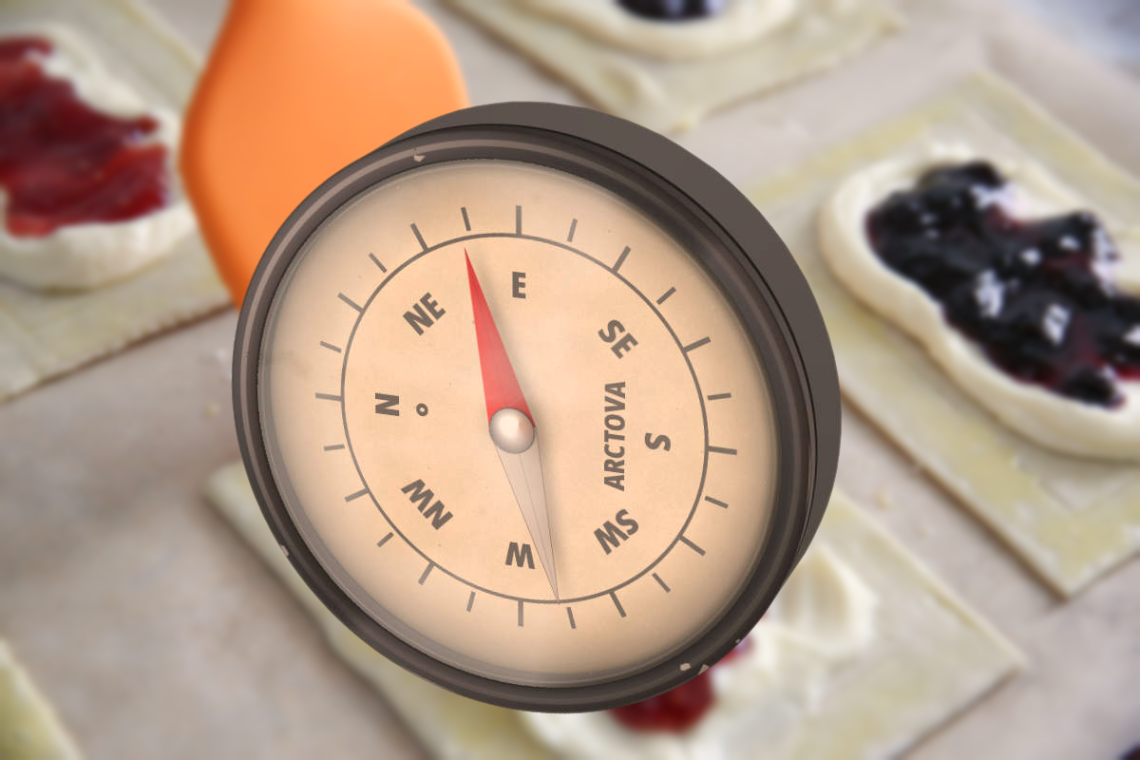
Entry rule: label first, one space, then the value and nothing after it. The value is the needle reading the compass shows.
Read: 75 °
